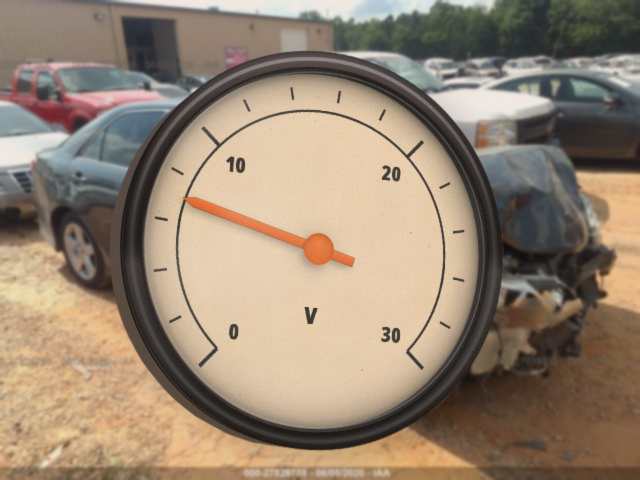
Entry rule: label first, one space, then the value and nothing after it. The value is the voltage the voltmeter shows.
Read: 7 V
